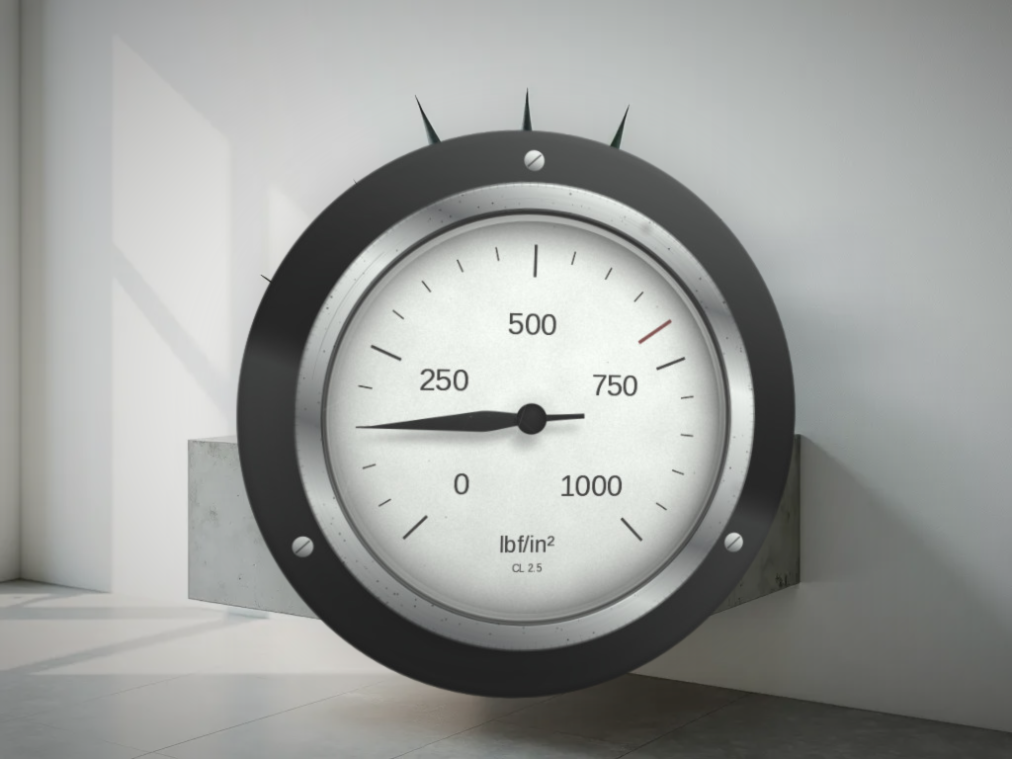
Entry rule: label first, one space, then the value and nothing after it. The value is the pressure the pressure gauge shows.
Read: 150 psi
